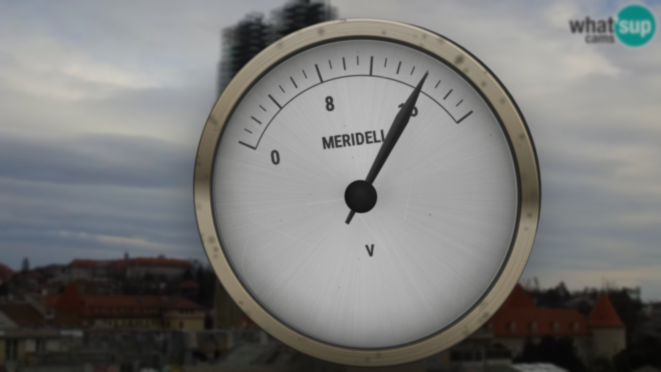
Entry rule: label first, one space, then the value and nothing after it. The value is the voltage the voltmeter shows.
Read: 16 V
